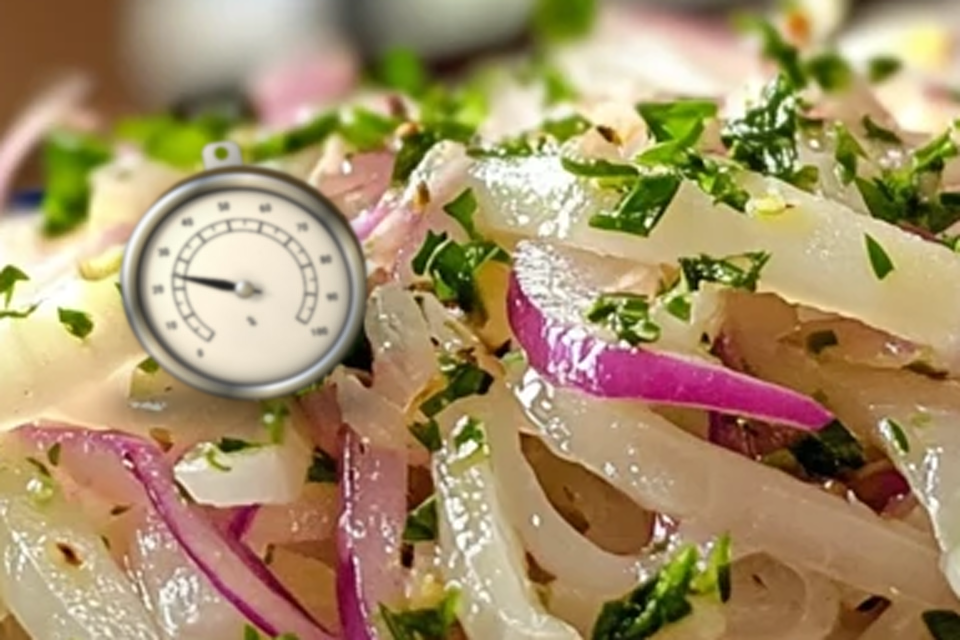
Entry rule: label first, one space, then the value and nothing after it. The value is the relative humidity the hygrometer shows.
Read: 25 %
